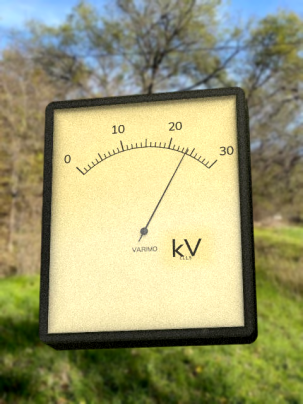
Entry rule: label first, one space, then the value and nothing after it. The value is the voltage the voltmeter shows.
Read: 24 kV
